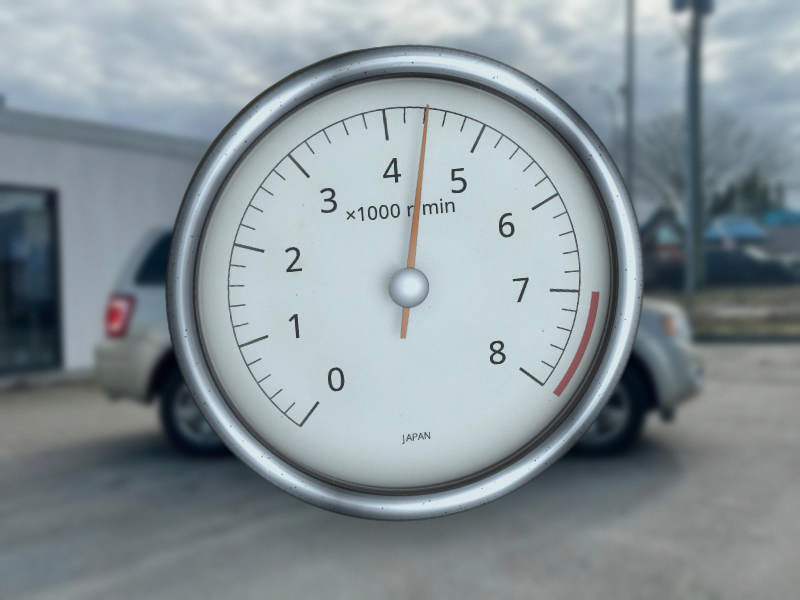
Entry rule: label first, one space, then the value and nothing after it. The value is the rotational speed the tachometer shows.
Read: 4400 rpm
